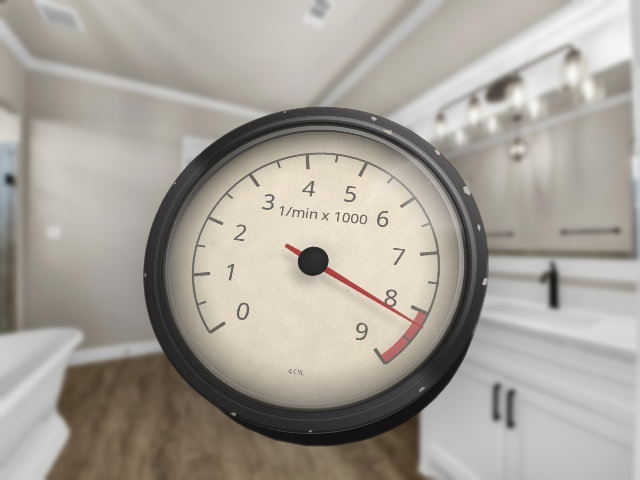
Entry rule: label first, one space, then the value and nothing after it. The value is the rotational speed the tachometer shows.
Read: 8250 rpm
